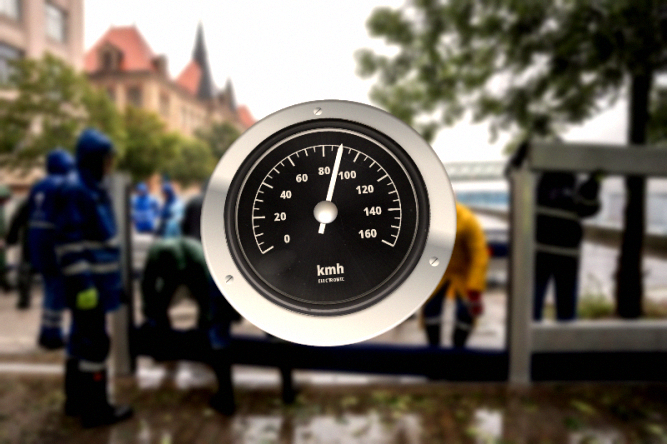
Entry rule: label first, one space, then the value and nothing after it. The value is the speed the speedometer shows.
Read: 90 km/h
